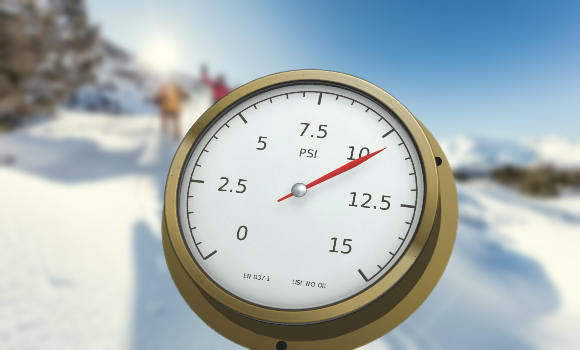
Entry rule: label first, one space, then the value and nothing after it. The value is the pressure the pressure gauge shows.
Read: 10.5 psi
